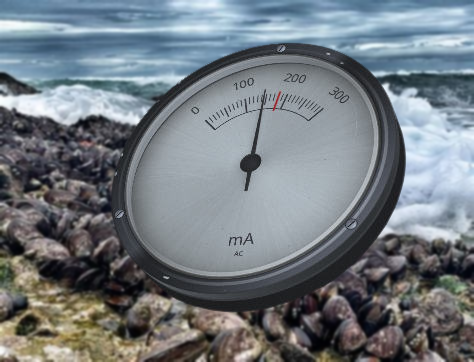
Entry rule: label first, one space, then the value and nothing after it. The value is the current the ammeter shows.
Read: 150 mA
